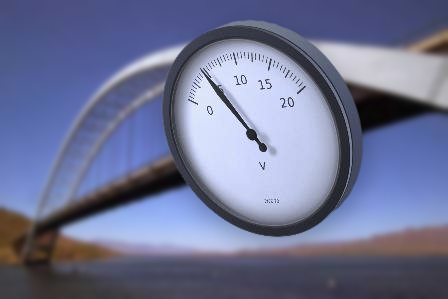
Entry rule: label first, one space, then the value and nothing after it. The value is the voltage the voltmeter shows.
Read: 5 V
